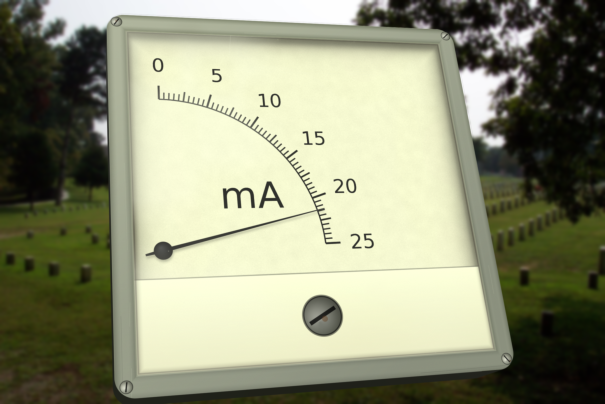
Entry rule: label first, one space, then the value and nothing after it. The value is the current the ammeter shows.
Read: 21.5 mA
